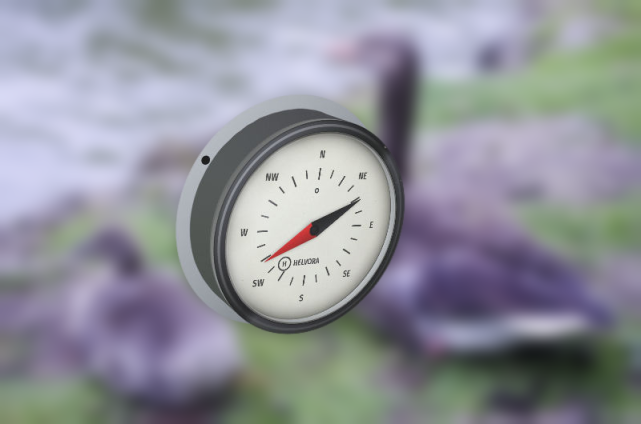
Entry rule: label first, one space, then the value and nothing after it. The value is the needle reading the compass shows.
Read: 240 °
